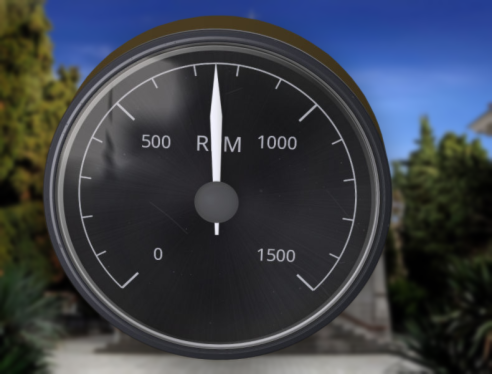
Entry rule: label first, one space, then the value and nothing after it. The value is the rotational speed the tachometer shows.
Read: 750 rpm
